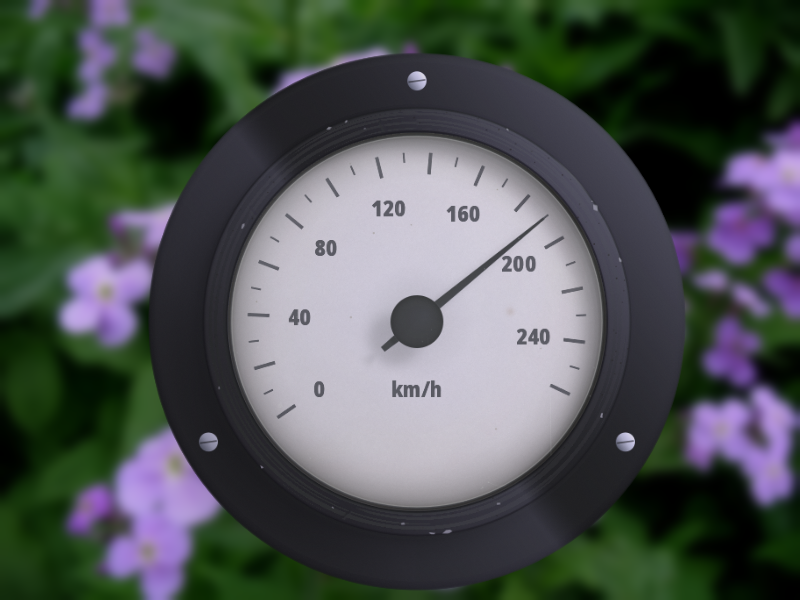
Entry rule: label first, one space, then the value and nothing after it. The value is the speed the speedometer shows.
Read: 190 km/h
